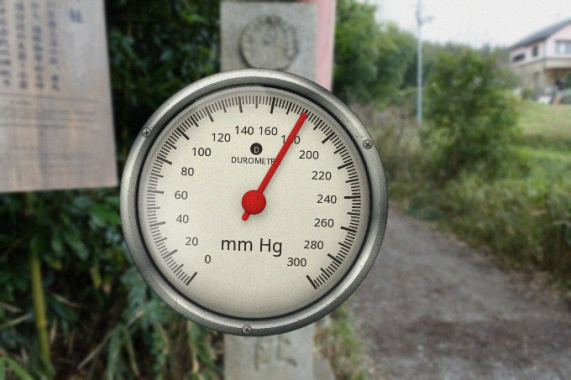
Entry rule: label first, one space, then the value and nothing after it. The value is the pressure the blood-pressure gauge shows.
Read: 180 mmHg
